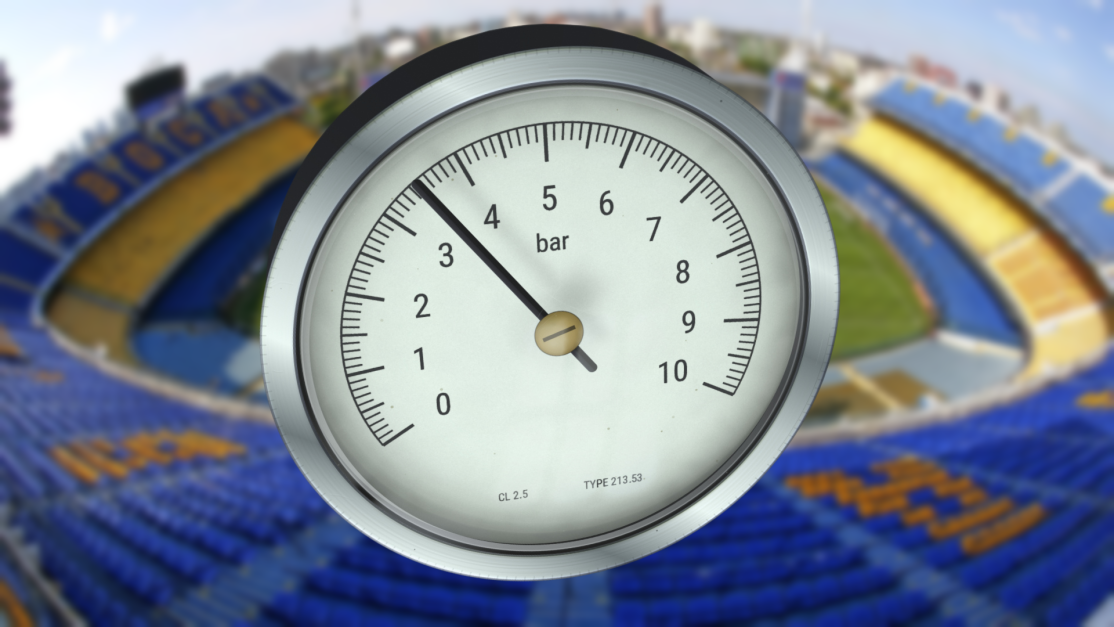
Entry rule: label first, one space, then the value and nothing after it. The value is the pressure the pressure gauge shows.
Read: 3.5 bar
